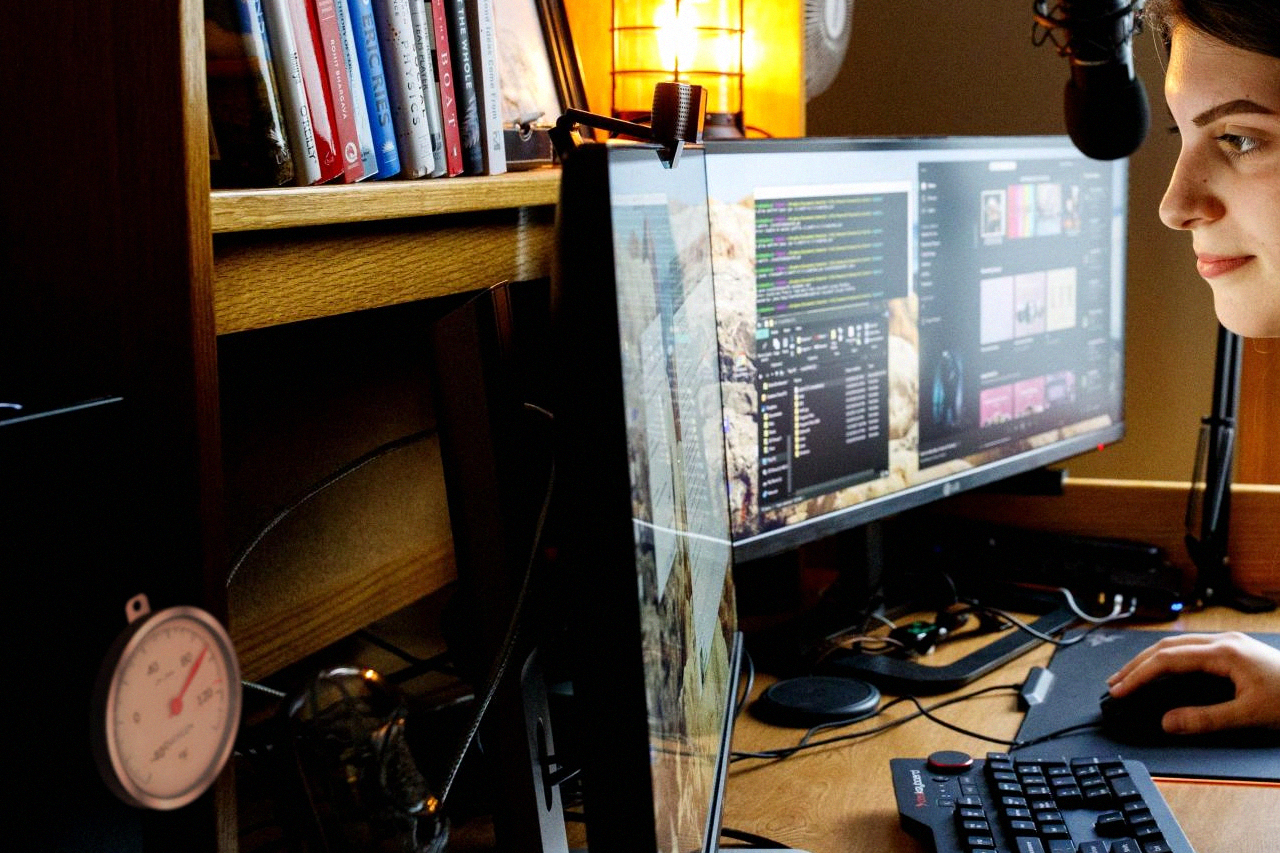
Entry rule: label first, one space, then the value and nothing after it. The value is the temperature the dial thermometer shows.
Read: 90 °F
